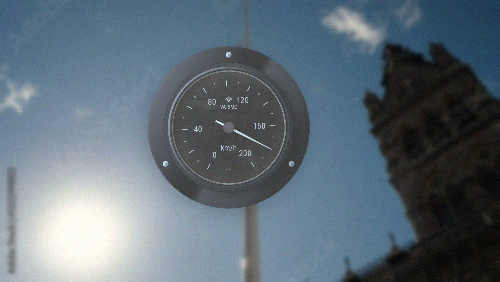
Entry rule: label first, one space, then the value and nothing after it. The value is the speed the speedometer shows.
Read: 180 km/h
